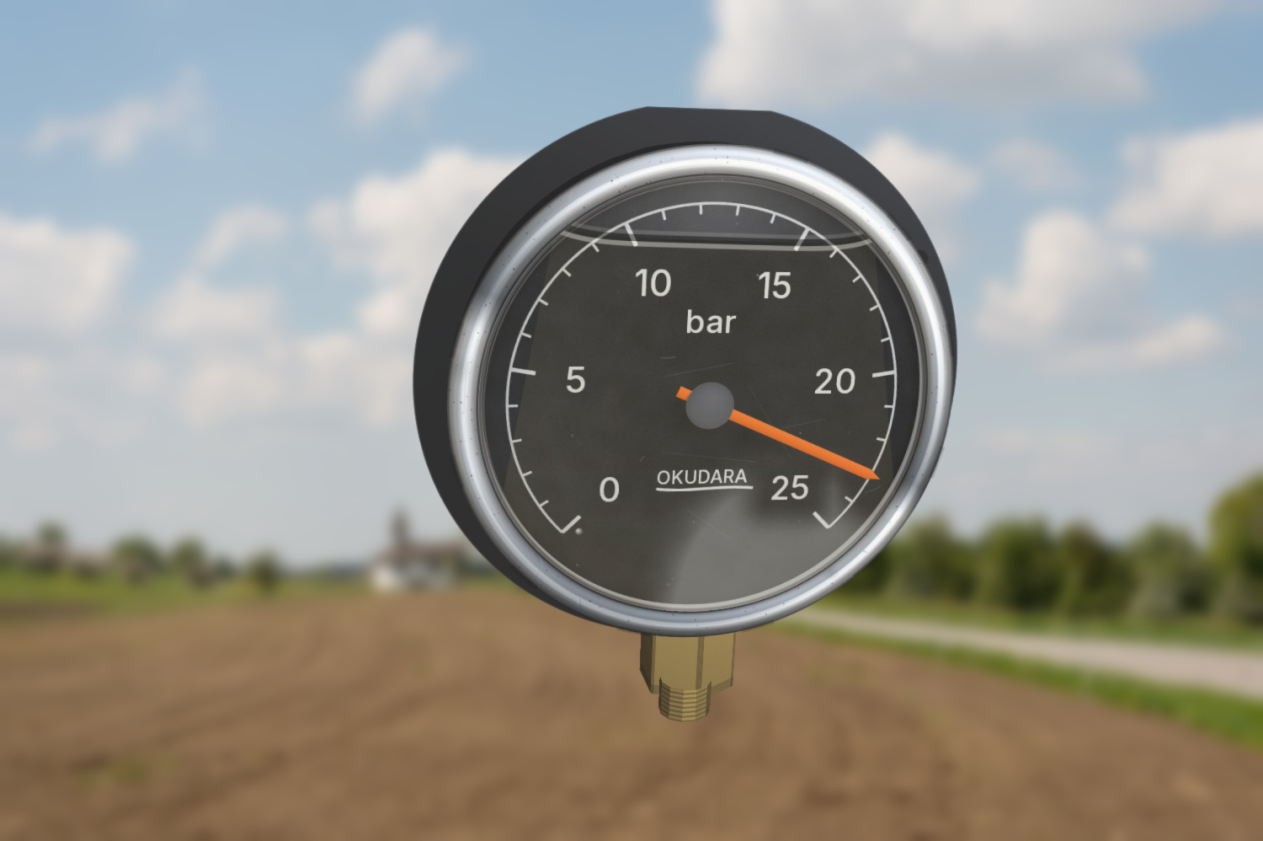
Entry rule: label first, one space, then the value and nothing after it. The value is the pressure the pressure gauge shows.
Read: 23 bar
